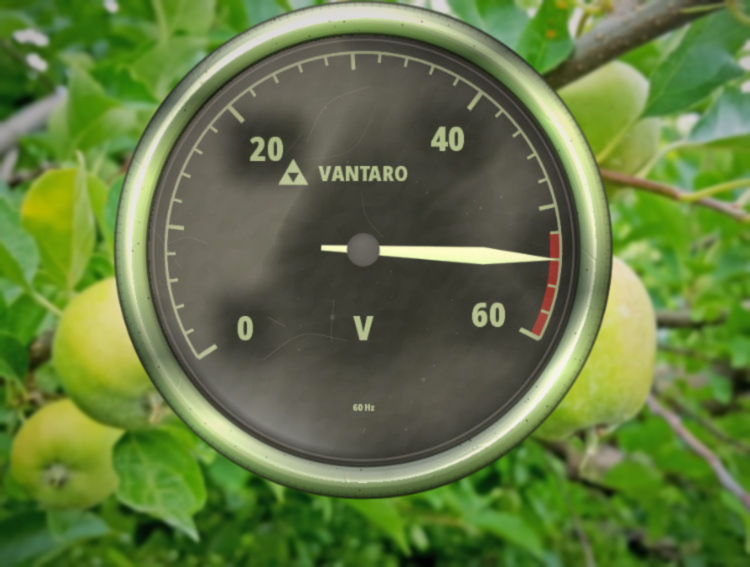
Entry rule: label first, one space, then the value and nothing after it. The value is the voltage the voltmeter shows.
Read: 54 V
